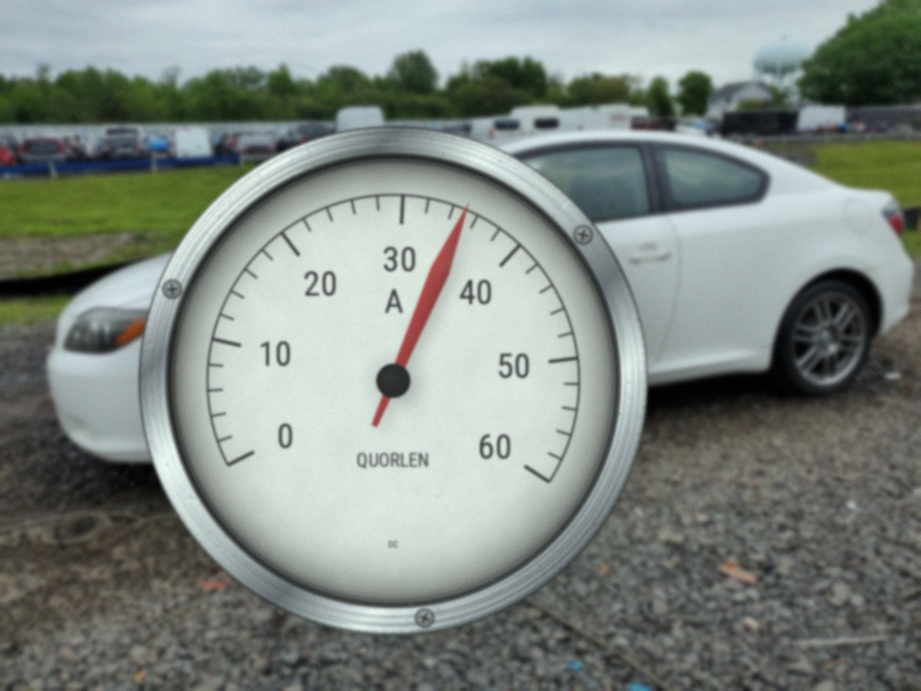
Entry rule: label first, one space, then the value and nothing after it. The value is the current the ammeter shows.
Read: 35 A
